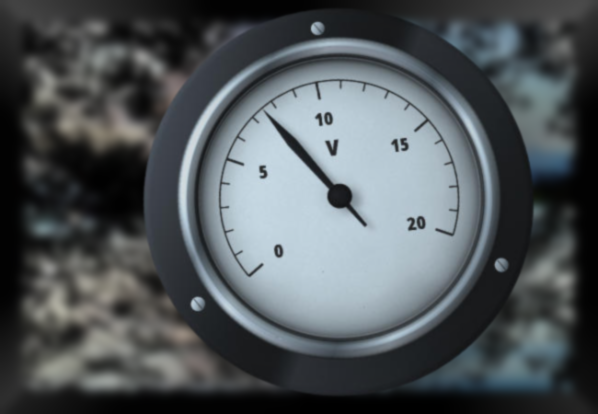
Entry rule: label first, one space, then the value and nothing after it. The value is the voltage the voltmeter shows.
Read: 7.5 V
